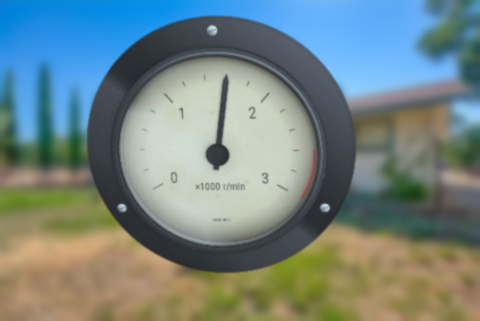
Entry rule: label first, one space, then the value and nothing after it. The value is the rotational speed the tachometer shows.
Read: 1600 rpm
